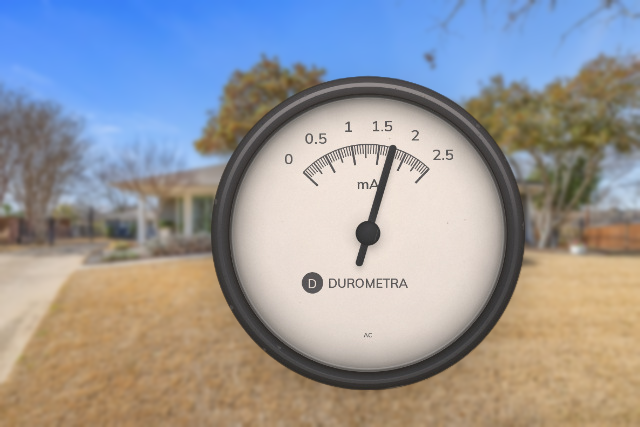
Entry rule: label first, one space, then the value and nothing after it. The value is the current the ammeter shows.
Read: 1.75 mA
